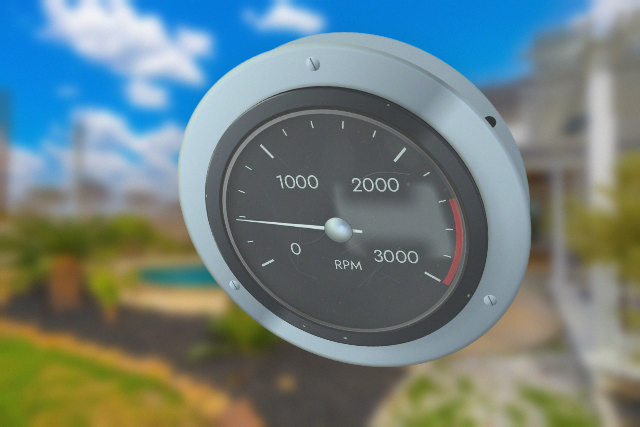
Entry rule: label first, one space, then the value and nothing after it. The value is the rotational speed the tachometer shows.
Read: 400 rpm
